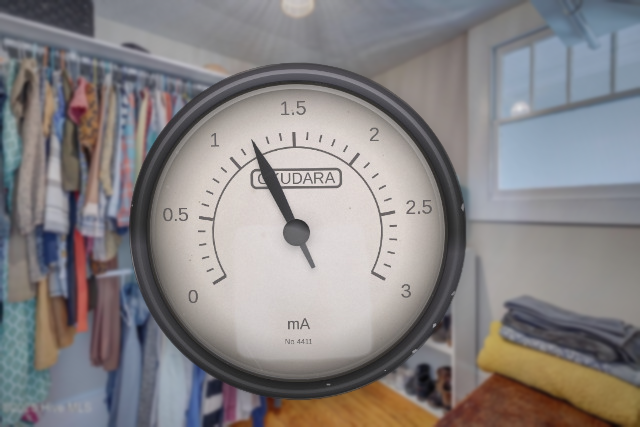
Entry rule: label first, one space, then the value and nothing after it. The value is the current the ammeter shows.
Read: 1.2 mA
